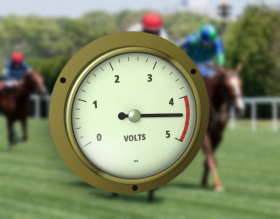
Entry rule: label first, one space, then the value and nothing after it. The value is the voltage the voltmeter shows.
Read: 4.4 V
